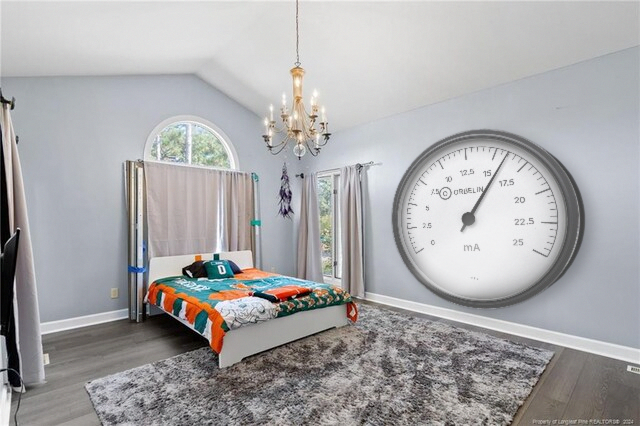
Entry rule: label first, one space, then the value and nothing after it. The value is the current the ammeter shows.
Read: 16 mA
